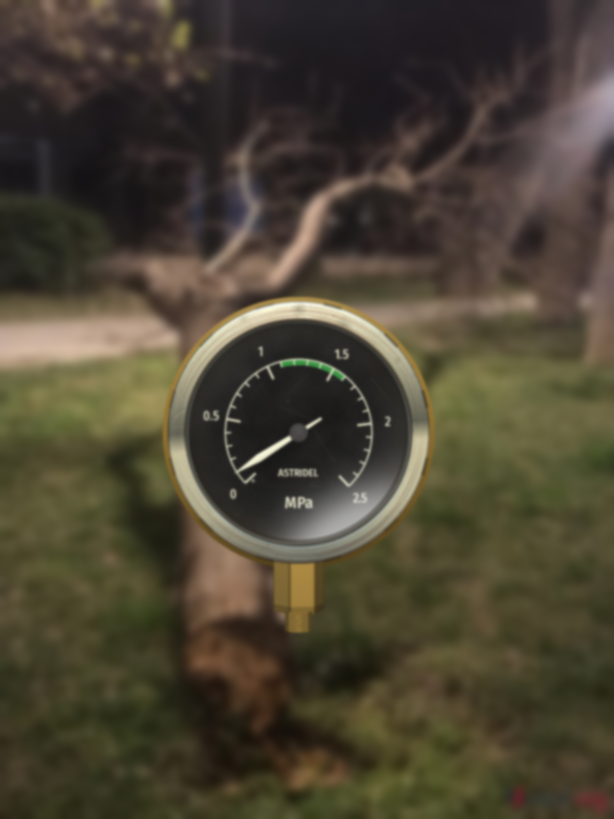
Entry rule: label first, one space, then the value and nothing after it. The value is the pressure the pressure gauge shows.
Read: 0.1 MPa
